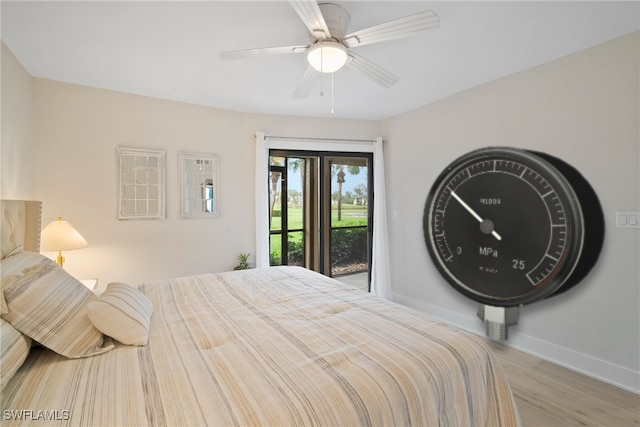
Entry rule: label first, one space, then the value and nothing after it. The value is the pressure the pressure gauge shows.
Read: 7.5 MPa
